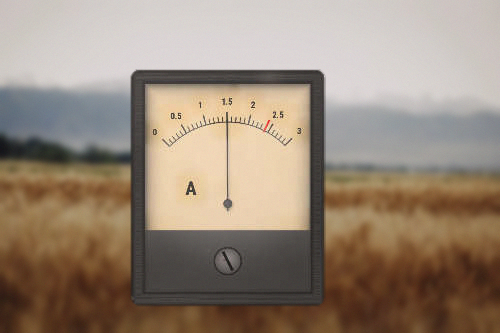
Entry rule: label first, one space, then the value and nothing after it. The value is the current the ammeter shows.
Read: 1.5 A
